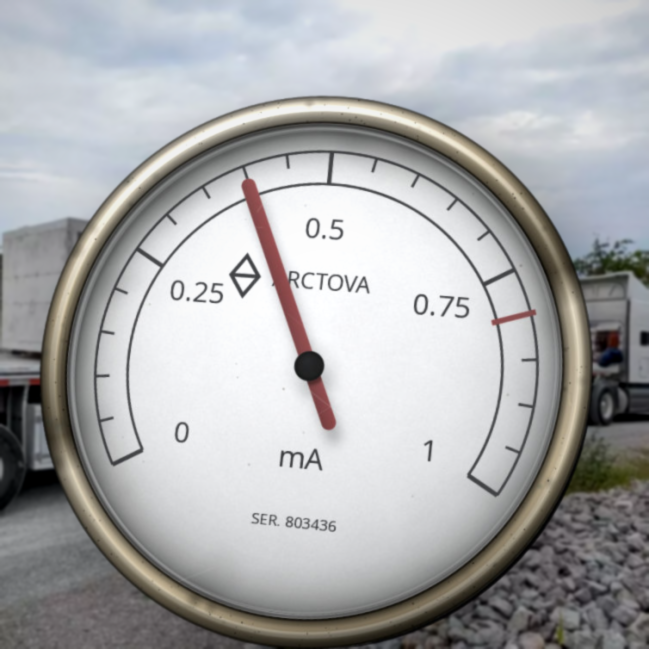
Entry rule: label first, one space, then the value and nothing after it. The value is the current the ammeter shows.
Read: 0.4 mA
